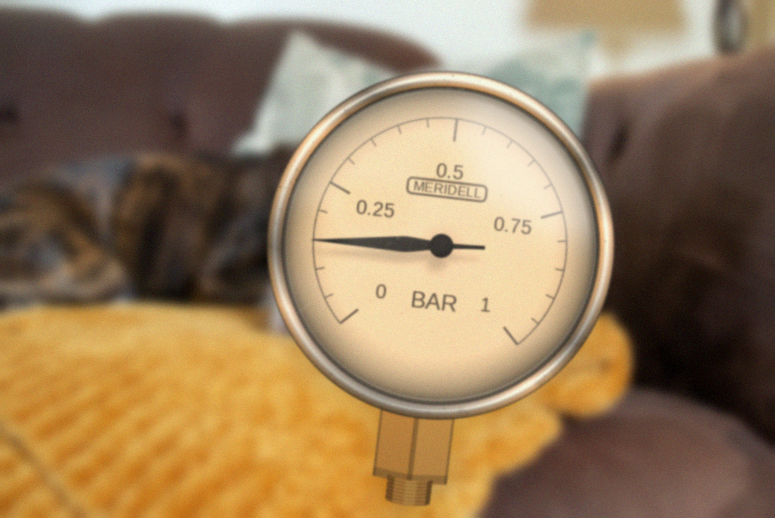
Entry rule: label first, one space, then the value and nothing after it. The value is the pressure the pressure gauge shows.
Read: 0.15 bar
